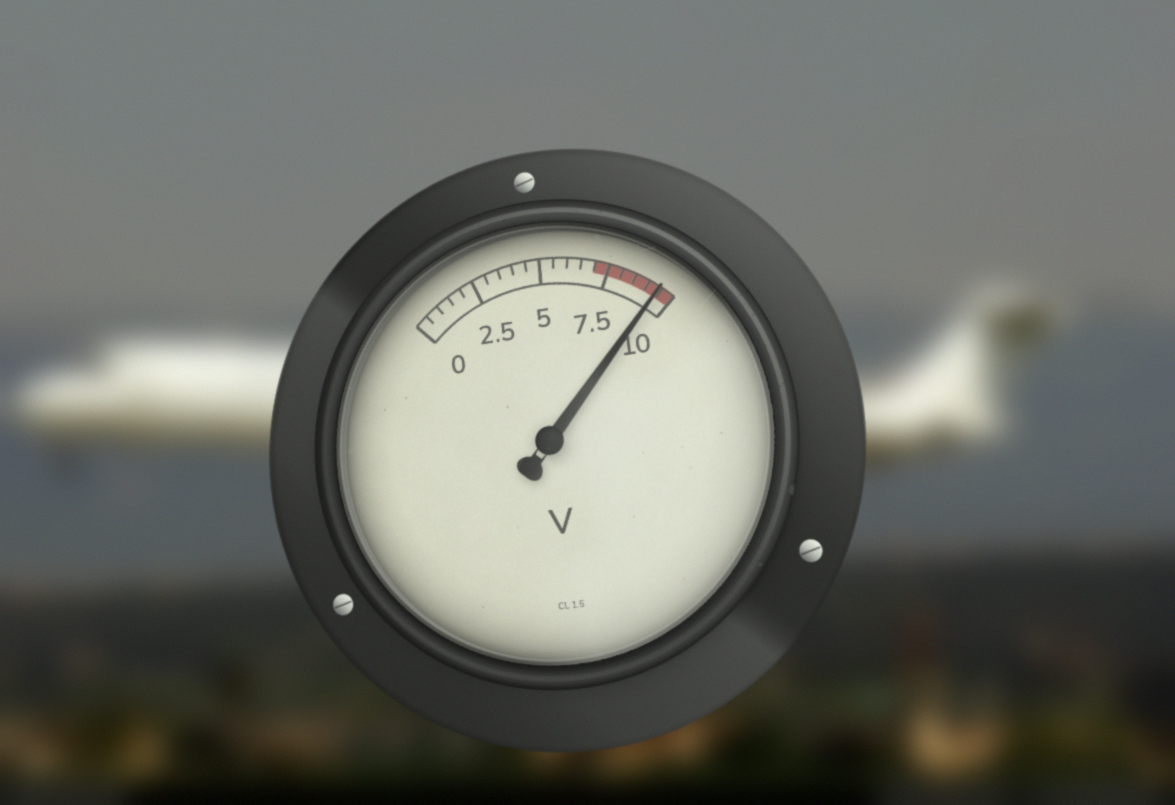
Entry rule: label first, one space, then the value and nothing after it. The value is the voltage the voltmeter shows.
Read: 9.5 V
